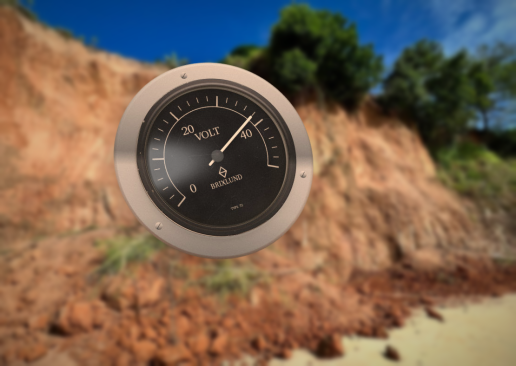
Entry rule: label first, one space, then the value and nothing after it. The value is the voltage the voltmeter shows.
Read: 38 V
